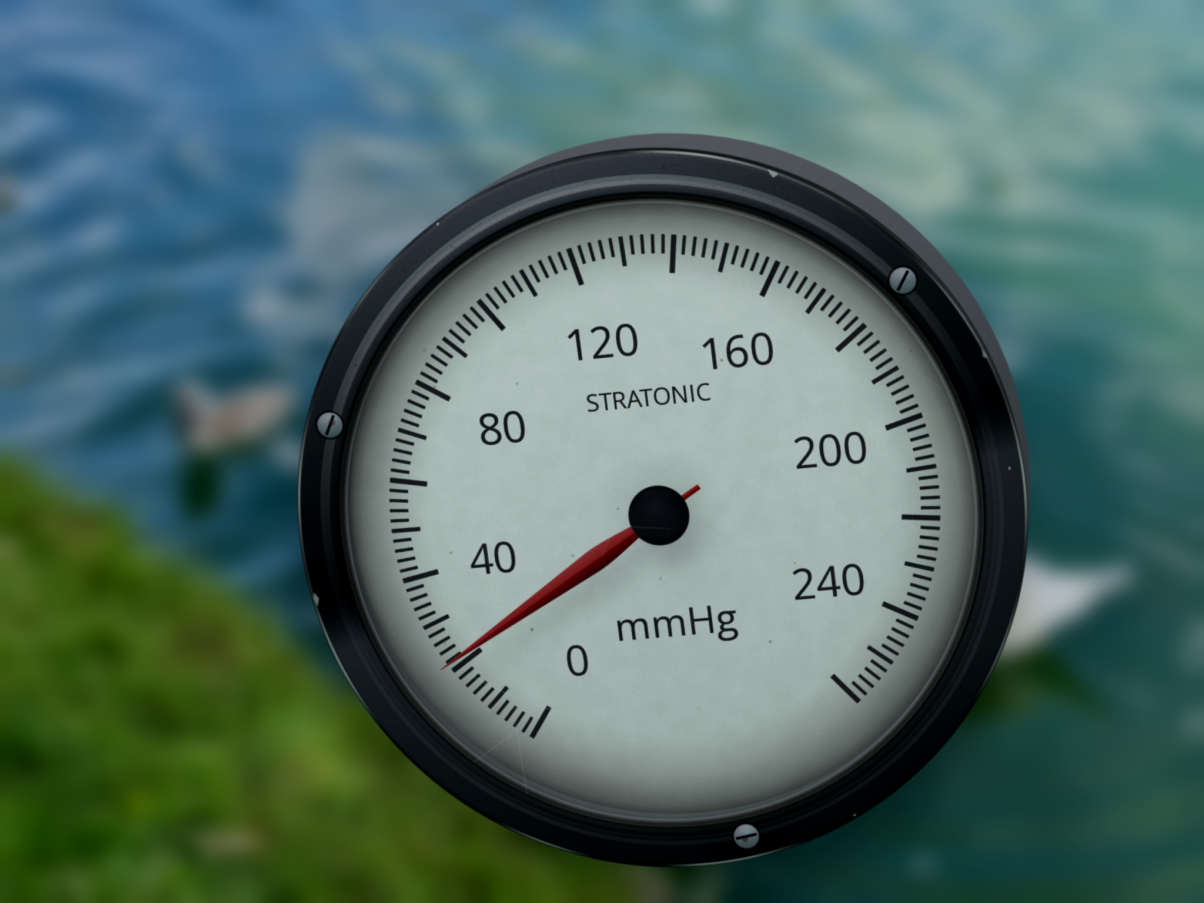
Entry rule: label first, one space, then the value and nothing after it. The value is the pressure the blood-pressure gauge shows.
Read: 22 mmHg
